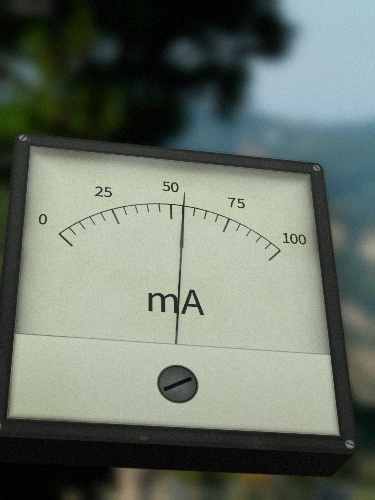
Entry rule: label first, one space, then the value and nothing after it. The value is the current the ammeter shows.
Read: 55 mA
